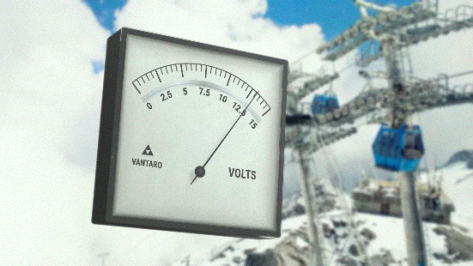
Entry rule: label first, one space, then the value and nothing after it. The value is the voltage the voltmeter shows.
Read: 13 V
